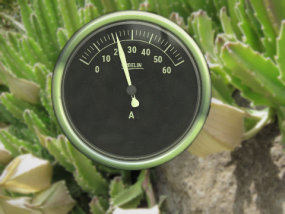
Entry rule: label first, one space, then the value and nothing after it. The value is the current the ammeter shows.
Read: 22 A
